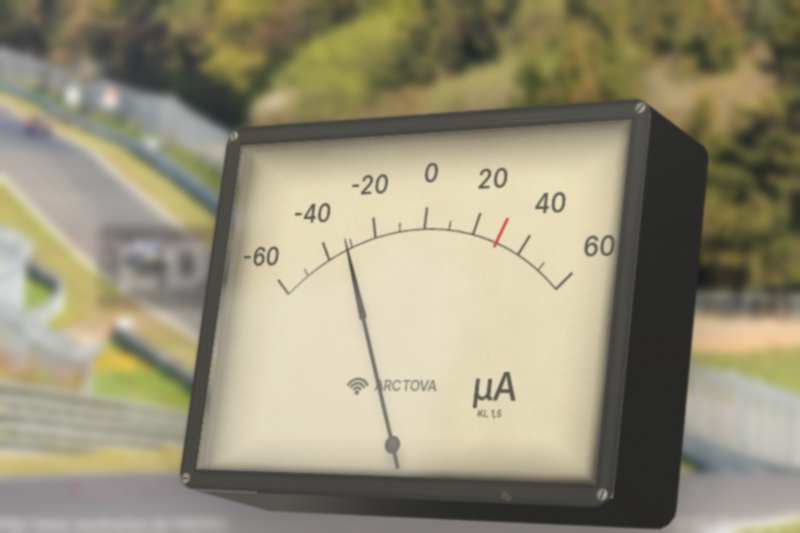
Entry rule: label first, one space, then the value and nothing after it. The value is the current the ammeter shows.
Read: -30 µA
